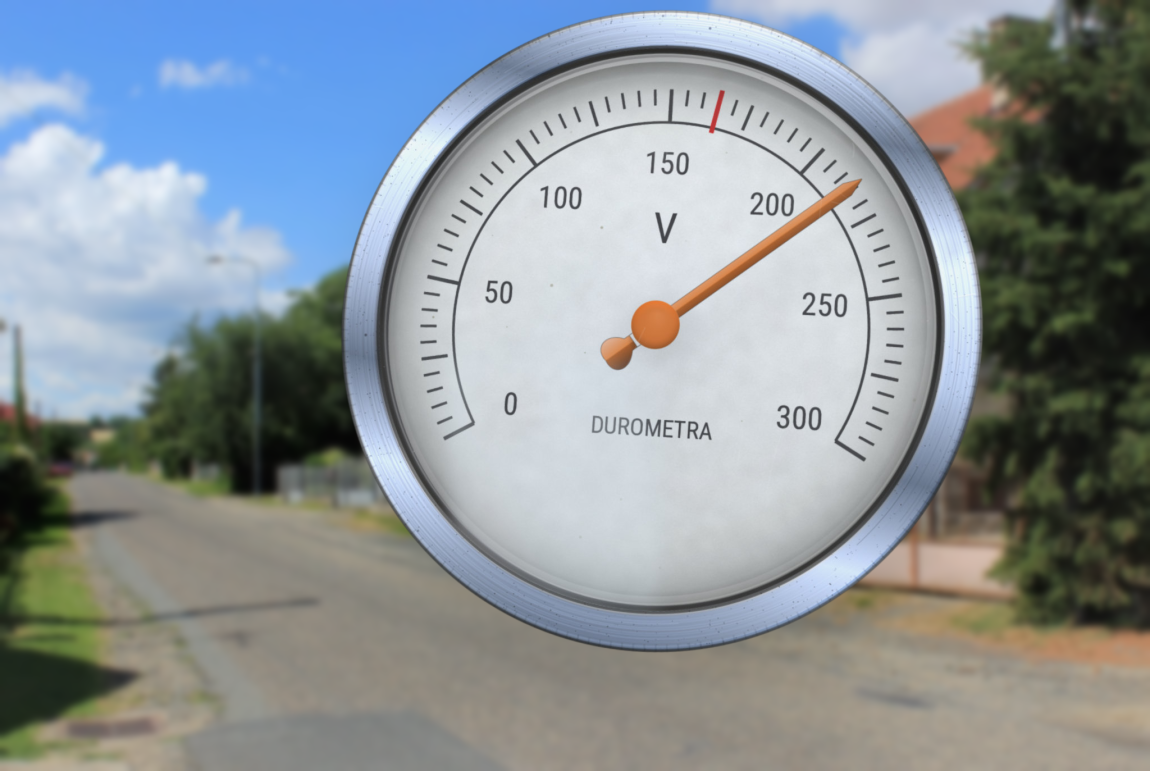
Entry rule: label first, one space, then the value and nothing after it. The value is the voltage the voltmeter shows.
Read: 215 V
